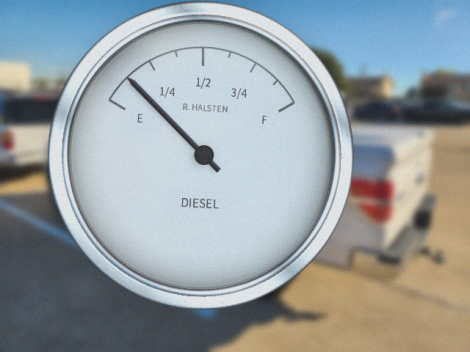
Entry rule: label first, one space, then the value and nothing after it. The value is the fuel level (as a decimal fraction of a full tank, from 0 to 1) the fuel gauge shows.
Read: 0.125
